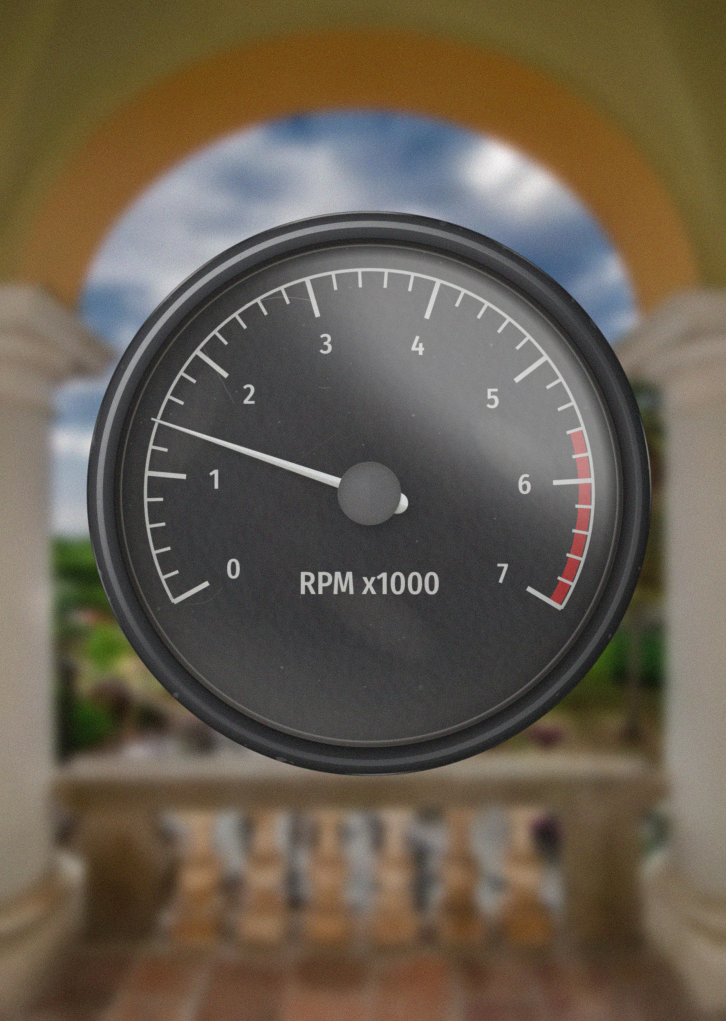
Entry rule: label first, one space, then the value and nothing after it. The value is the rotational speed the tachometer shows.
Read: 1400 rpm
